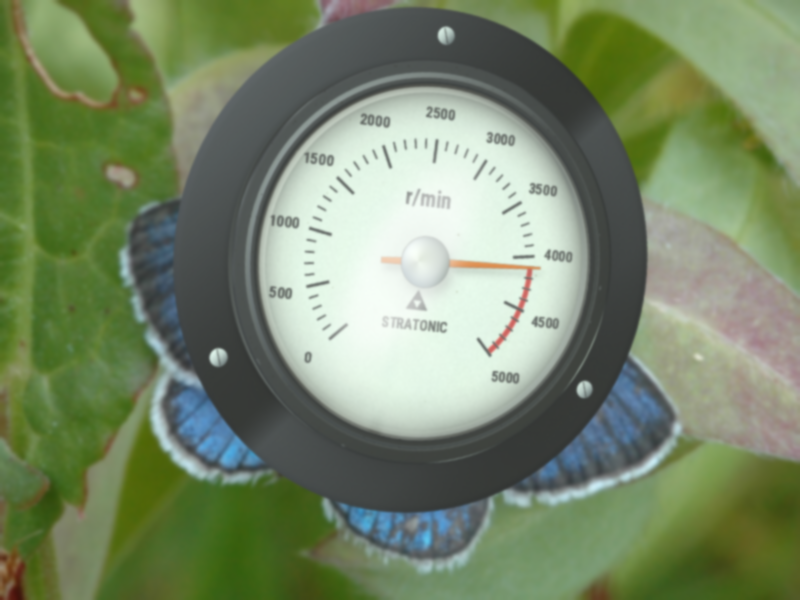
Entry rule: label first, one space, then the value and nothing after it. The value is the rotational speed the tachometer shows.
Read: 4100 rpm
